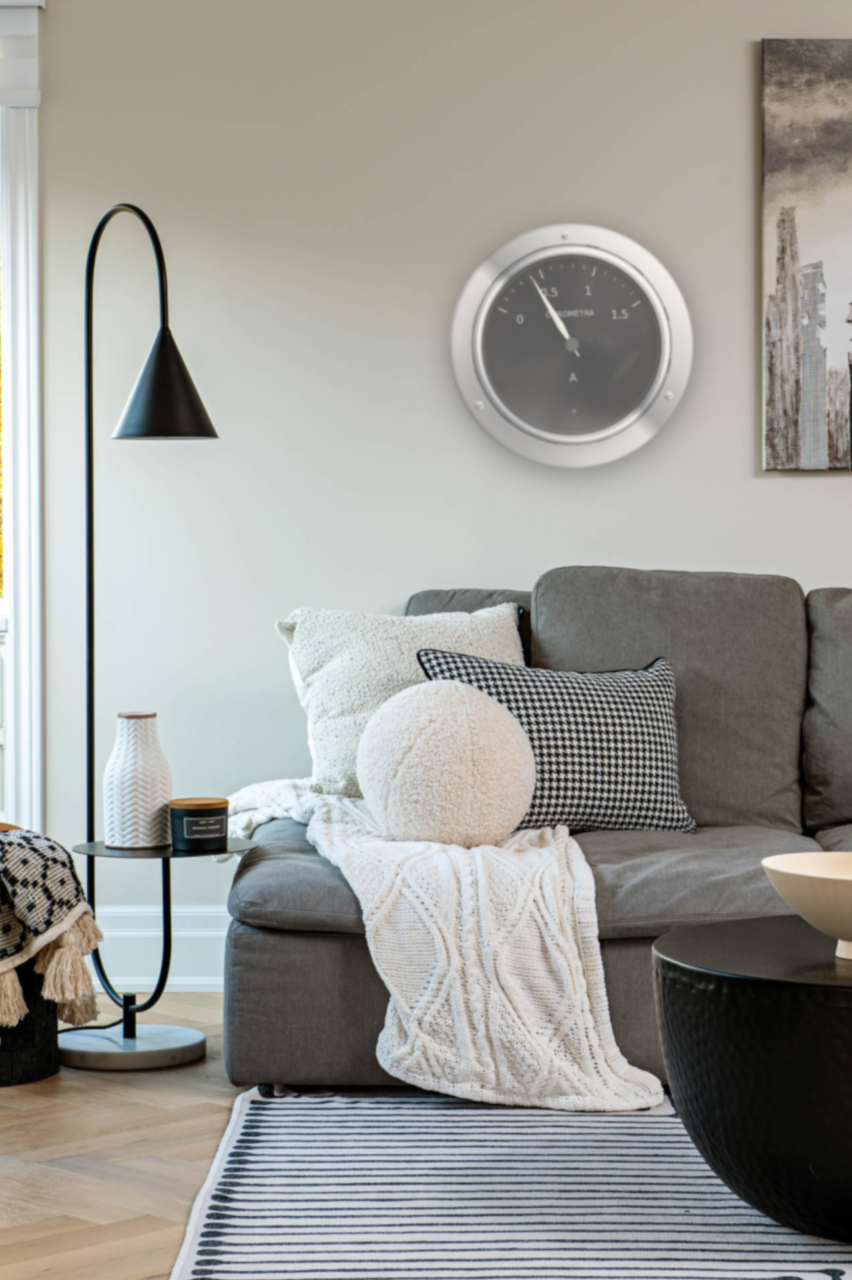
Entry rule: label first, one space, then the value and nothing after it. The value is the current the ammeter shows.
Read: 0.4 A
